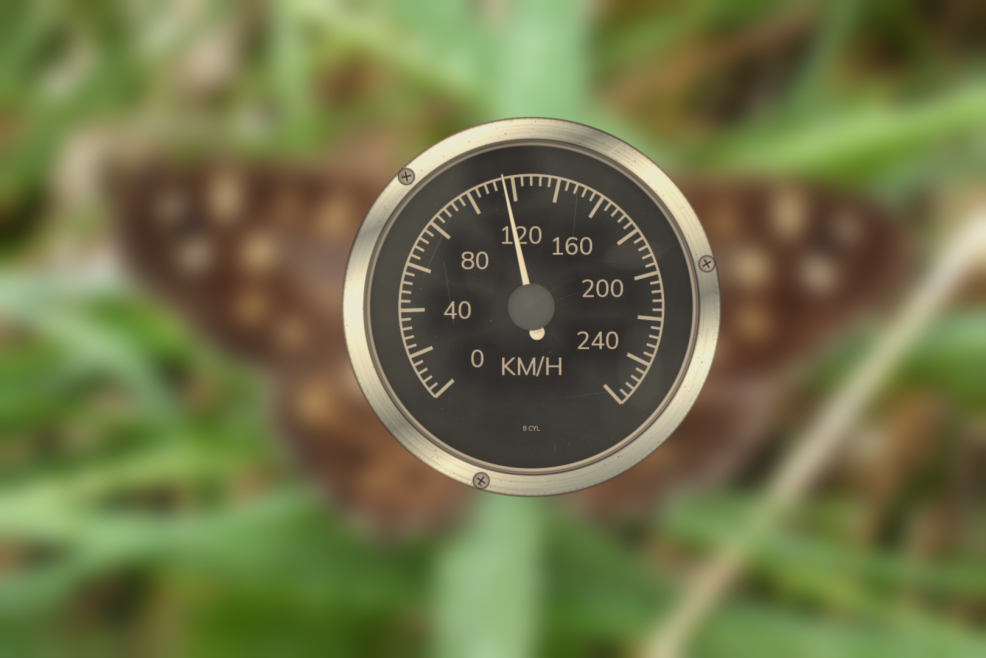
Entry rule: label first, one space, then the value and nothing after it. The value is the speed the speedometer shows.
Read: 116 km/h
